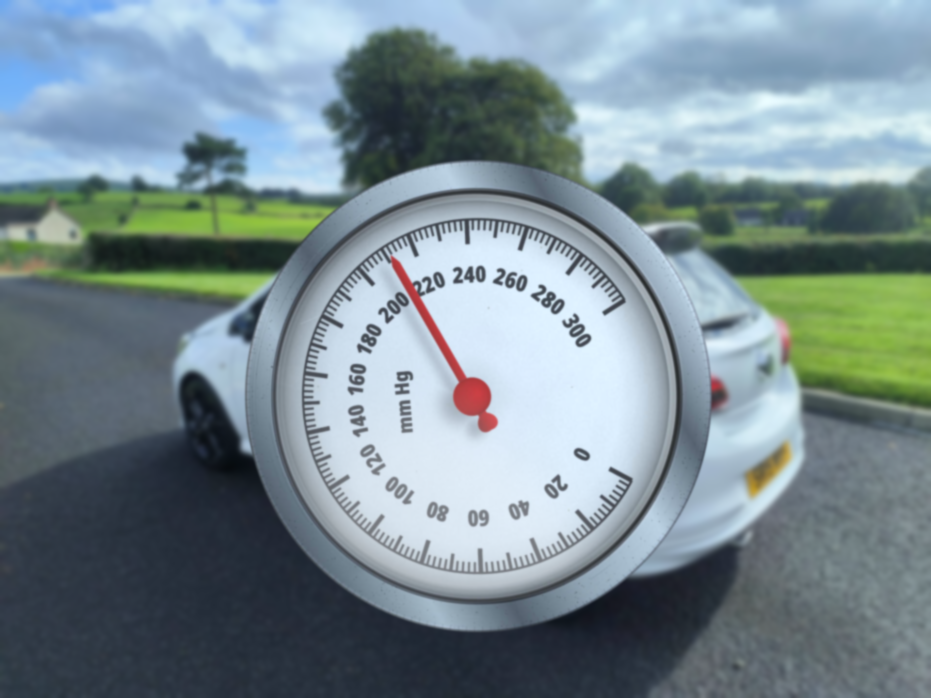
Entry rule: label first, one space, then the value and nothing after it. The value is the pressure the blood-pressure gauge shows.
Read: 212 mmHg
